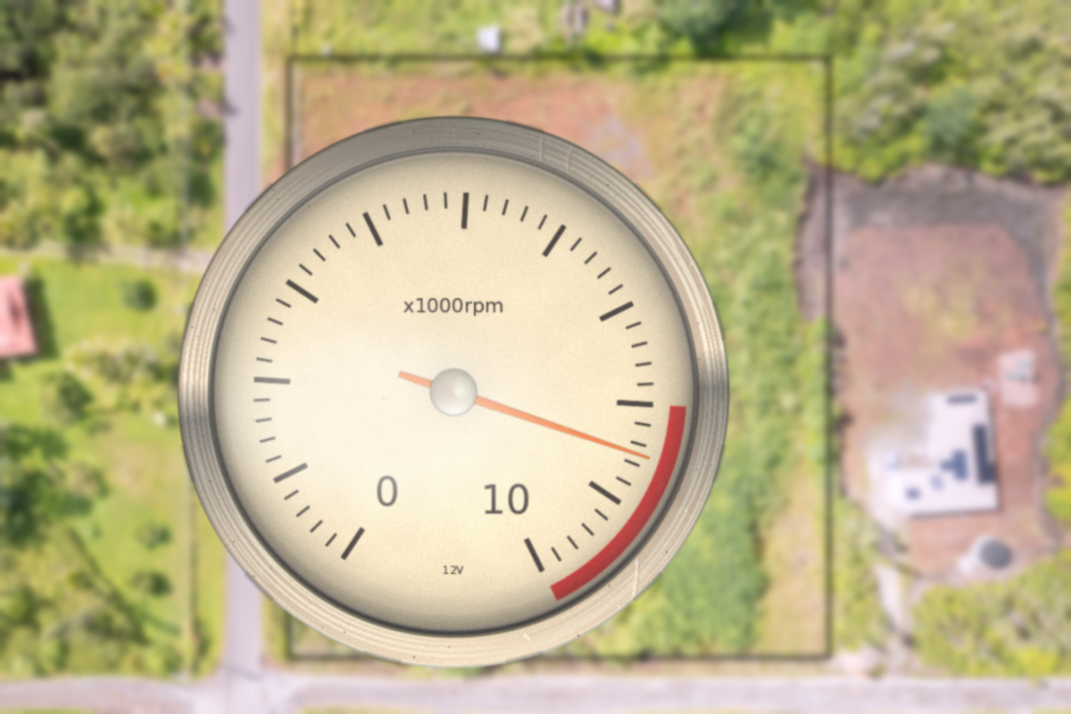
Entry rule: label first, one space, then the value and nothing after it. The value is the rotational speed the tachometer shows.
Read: 8500 rpm
